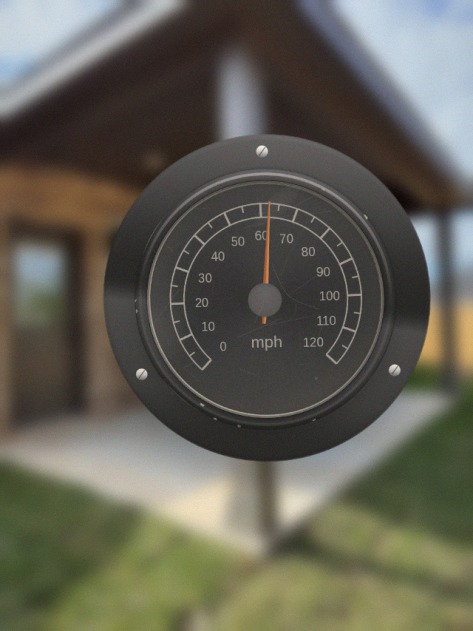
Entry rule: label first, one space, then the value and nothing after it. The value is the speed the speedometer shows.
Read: 62.5 mph
